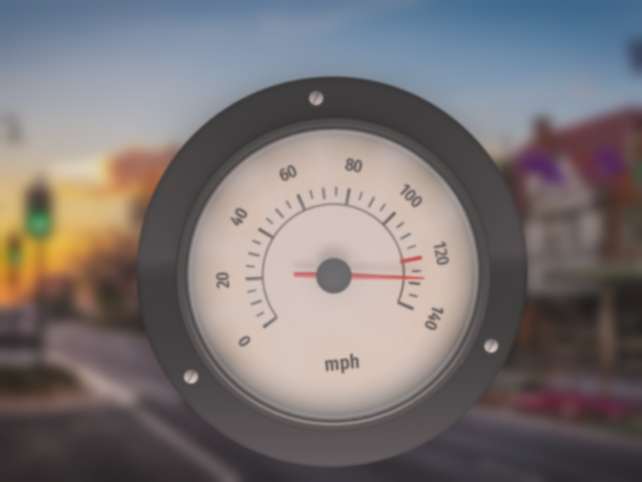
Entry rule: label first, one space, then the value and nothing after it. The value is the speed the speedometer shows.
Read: 127.5 mph
